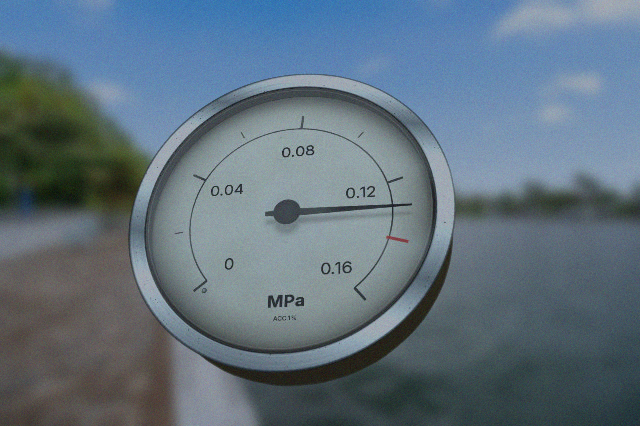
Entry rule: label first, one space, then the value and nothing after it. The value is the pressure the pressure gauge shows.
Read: 0.13 MPa
